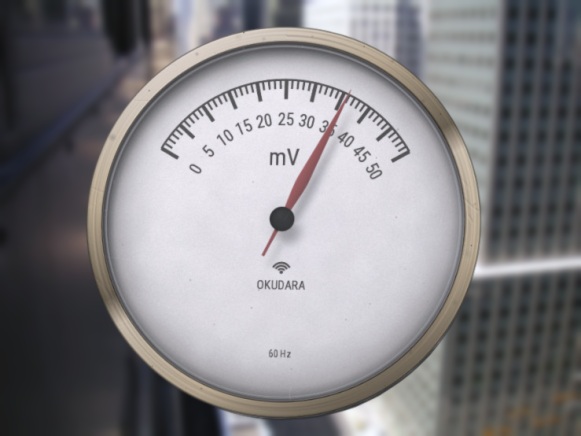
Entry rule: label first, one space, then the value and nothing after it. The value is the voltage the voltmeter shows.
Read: 36 mV
